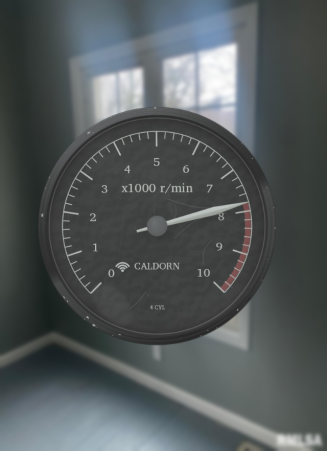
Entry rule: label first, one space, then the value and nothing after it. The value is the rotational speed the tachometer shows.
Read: 7800 rpm
